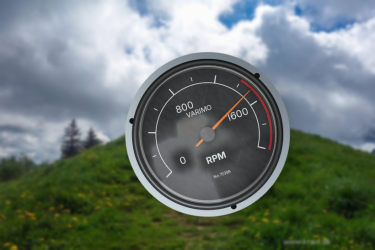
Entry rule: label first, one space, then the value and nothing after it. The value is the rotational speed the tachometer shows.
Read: 1500 rpm
